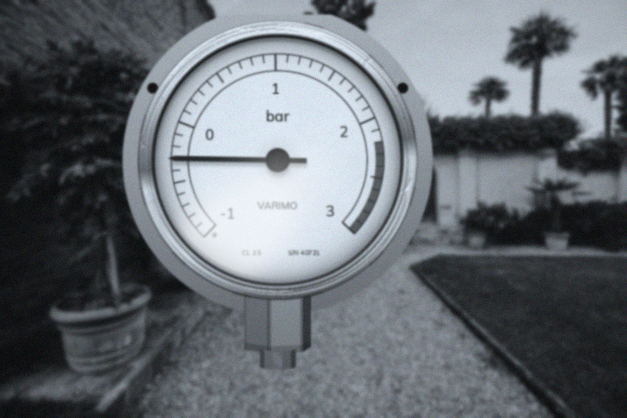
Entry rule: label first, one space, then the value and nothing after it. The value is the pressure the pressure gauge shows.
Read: -0.3 bar
